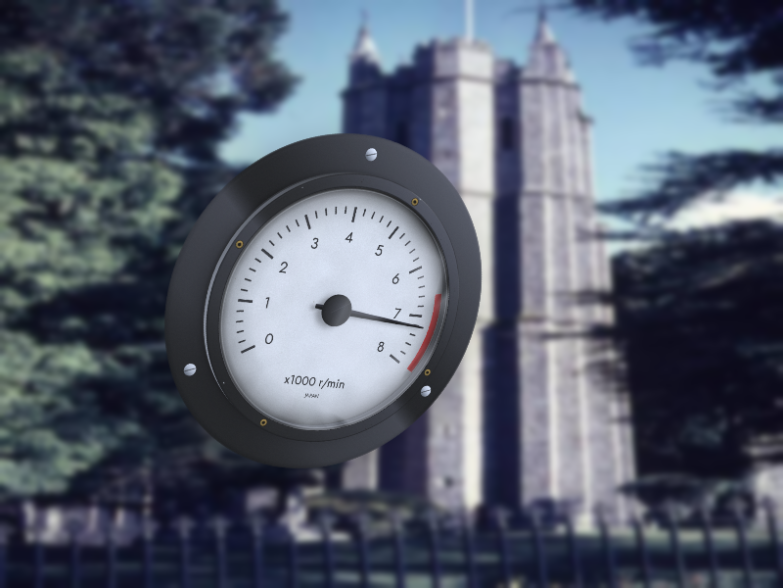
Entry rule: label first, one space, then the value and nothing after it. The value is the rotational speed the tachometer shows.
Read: 7200 rpm
